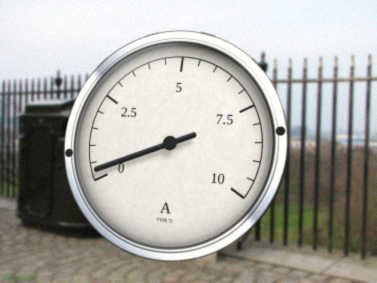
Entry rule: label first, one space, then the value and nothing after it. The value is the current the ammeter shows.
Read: 0.25 A
